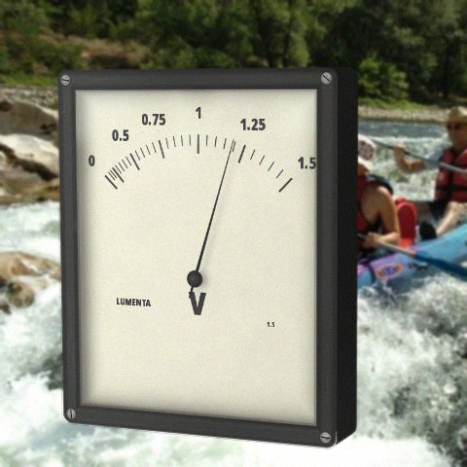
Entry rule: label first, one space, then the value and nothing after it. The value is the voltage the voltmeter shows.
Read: 1.2 V
